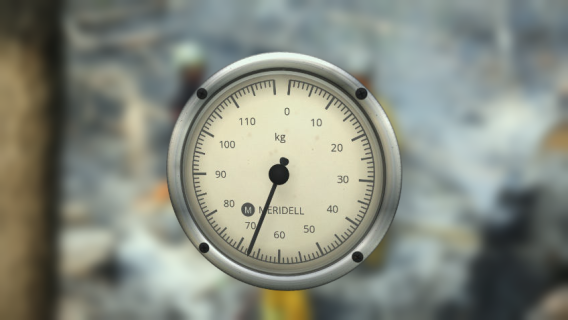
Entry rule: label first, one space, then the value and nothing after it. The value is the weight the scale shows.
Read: 67 kg
